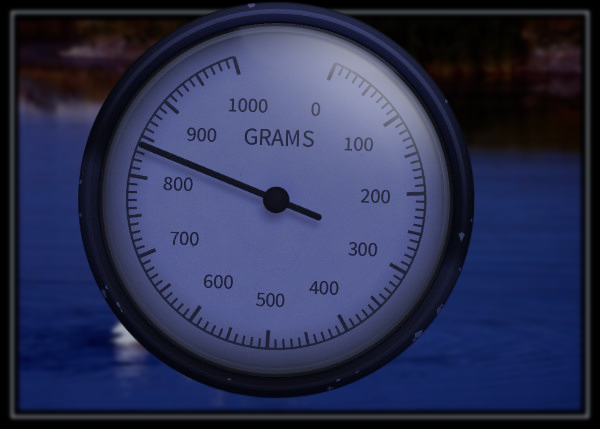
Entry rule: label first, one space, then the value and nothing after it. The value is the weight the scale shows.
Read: 840 g
